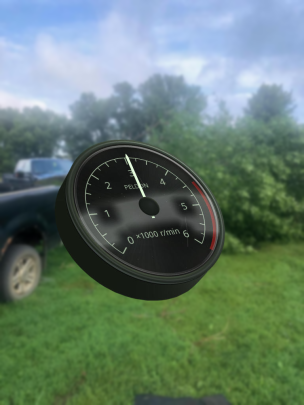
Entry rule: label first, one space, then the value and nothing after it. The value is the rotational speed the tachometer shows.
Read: 3000 rpm
